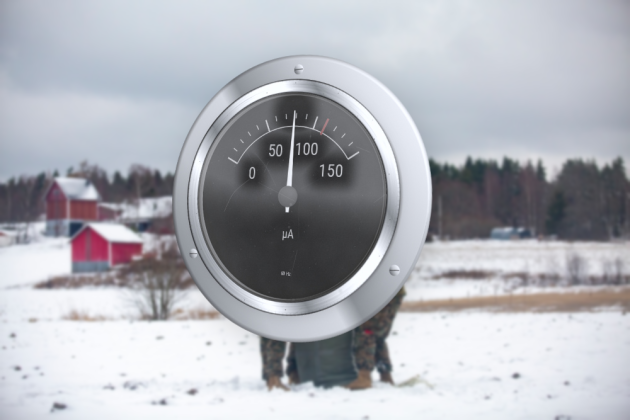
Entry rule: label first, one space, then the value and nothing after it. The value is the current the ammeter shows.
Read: 80 µA
